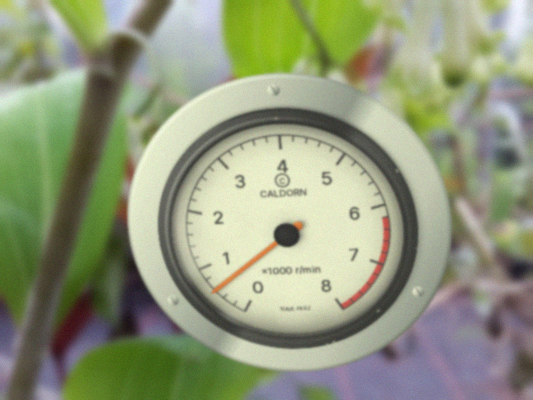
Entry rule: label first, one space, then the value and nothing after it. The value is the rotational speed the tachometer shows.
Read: 600 rpm
